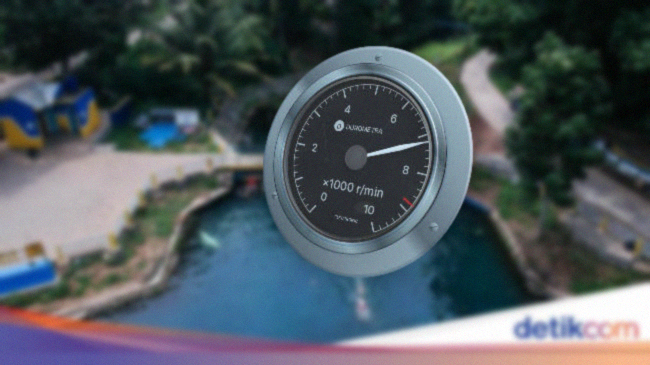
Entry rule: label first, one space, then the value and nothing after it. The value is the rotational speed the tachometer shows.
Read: 7200 rpm
